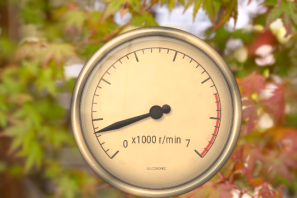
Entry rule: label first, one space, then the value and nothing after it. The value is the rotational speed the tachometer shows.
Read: 700 rpm
